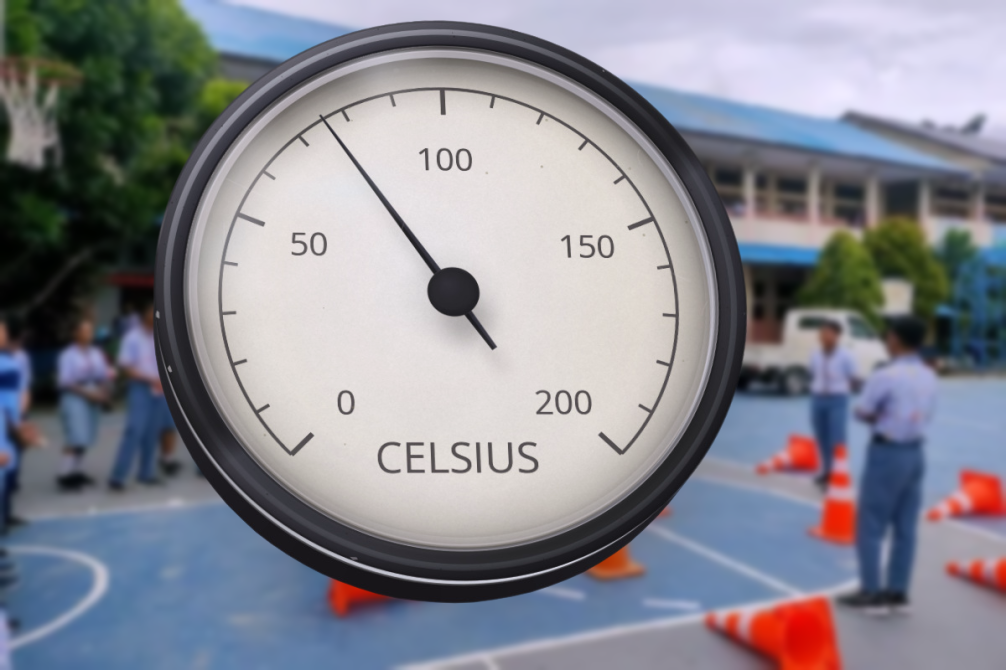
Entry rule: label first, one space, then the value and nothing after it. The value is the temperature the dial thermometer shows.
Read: 75 °C
